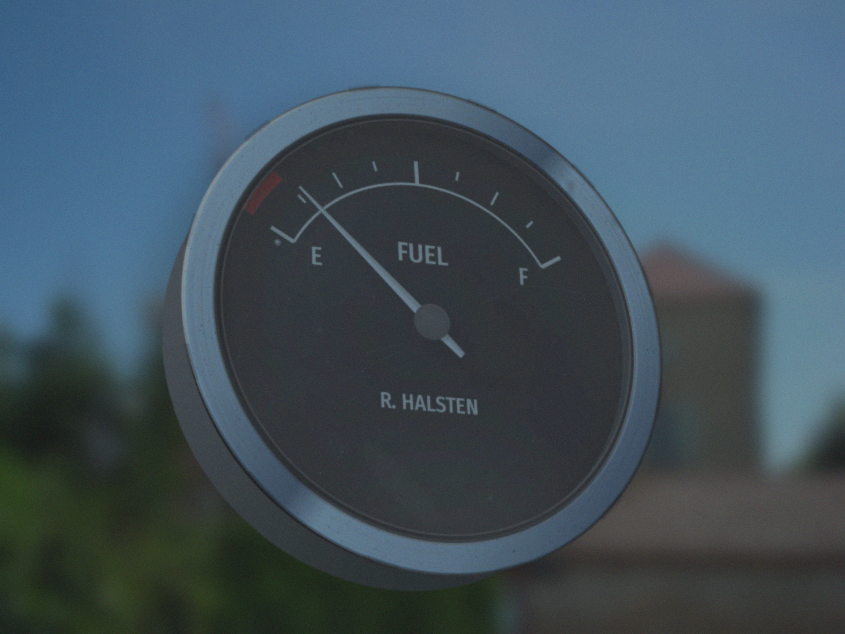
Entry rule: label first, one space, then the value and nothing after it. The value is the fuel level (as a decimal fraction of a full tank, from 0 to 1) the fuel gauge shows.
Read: 0.125
